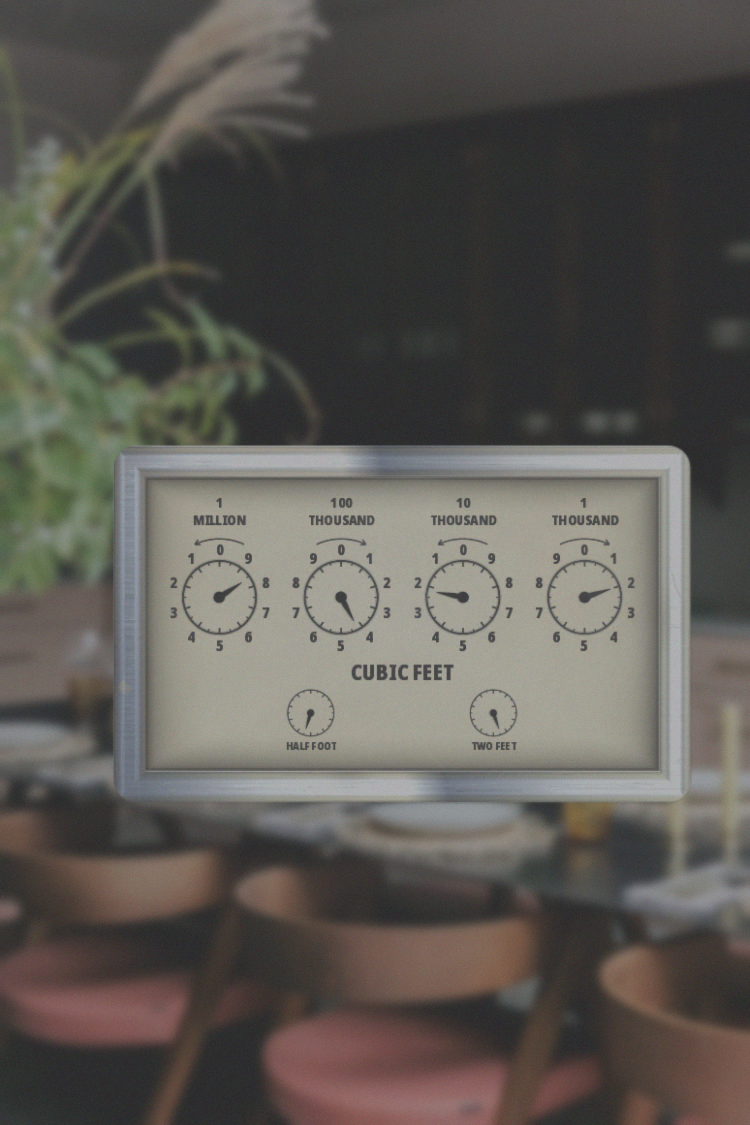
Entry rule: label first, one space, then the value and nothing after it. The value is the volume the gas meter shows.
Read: 842200 ft³
